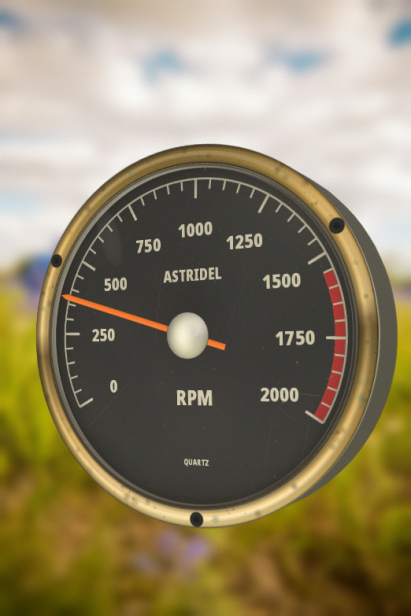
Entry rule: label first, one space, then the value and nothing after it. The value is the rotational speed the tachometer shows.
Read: 375 rpm
